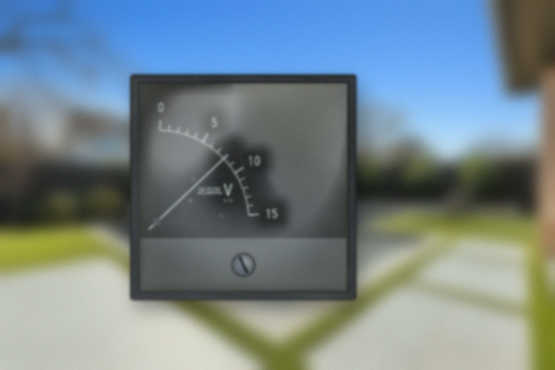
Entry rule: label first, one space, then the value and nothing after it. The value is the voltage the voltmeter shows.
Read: 8 V
